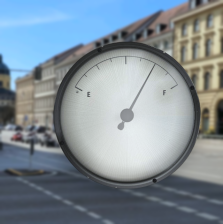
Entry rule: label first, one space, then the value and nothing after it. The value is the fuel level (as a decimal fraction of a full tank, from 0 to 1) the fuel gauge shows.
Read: 0.75
